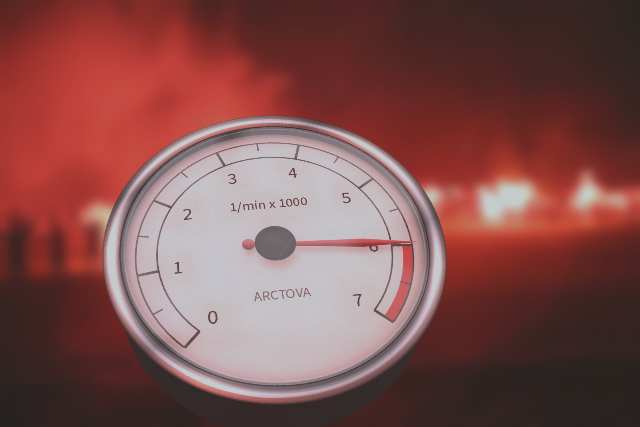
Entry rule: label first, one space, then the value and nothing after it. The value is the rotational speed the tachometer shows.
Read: 6000 rpm
